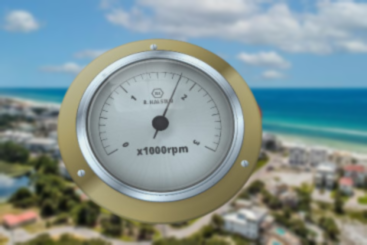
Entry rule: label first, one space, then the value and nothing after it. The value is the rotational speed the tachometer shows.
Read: 1800 rpm
